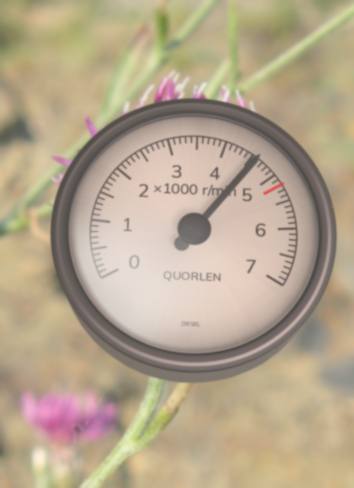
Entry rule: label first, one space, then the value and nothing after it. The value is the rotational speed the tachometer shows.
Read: 4600 rpm
